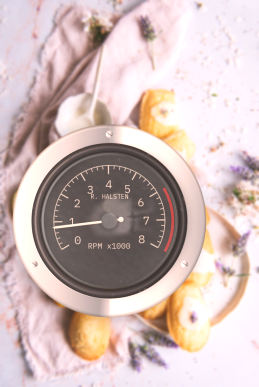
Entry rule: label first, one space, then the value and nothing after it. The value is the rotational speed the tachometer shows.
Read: 800 rpm
